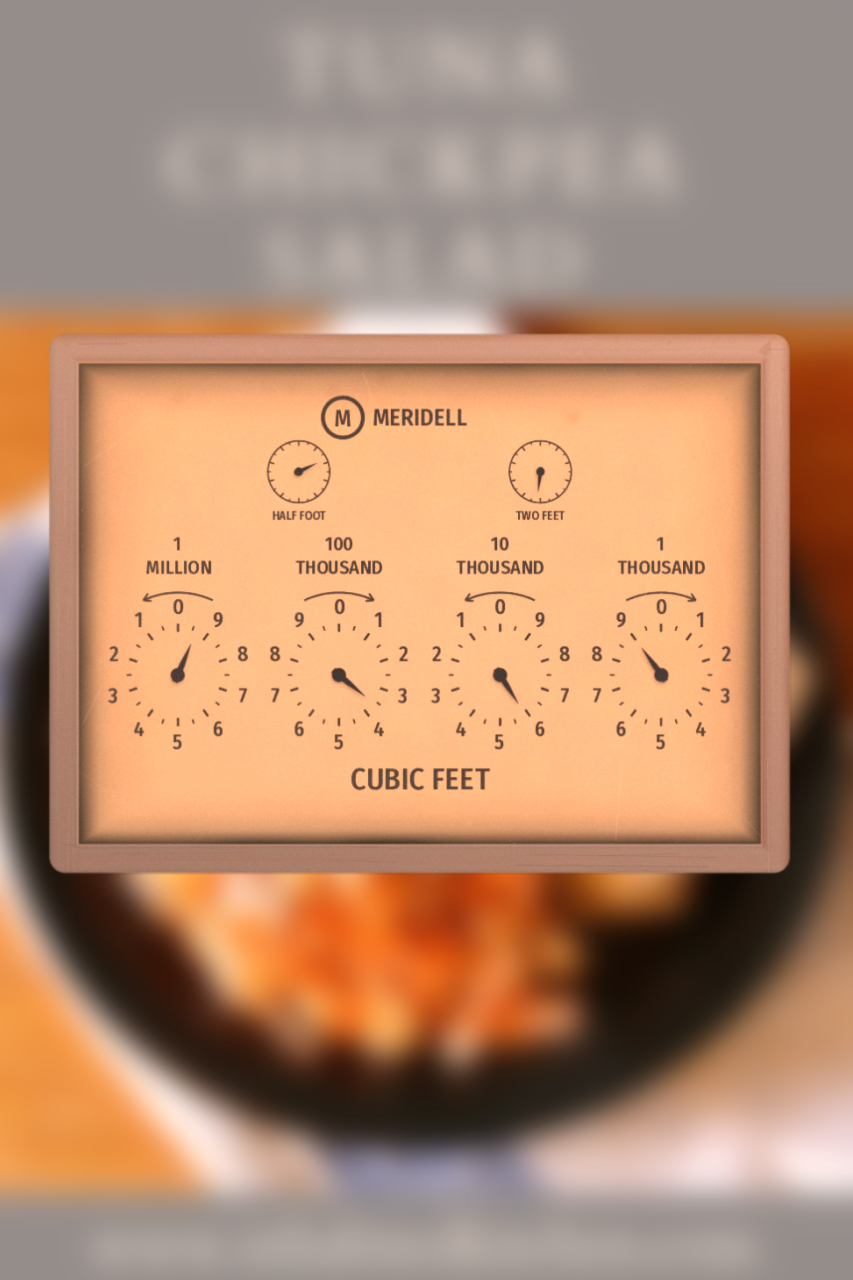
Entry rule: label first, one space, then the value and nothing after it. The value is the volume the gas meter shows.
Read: 935900 ft³
